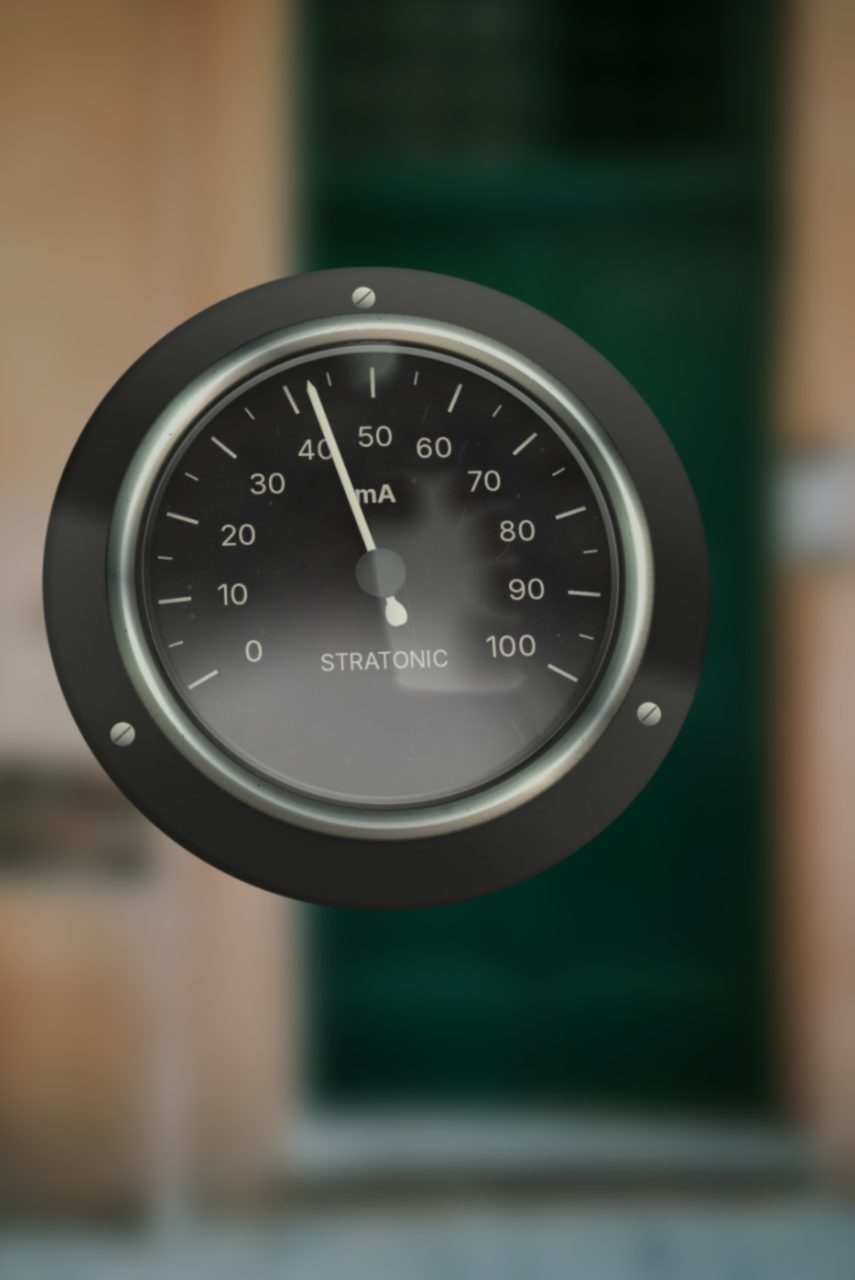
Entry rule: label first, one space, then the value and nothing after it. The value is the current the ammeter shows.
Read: 42.5 mA
